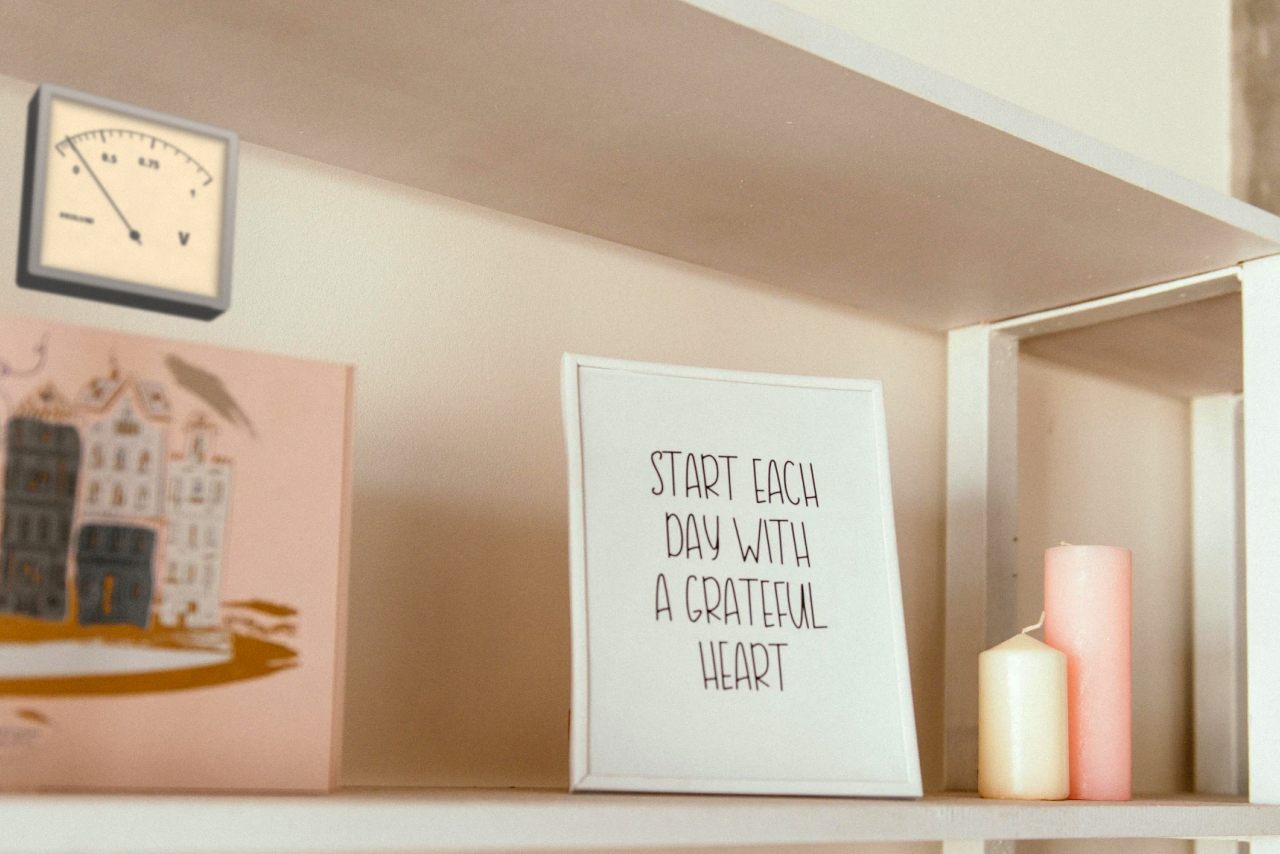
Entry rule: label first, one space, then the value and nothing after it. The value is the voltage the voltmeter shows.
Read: 0.25 V
